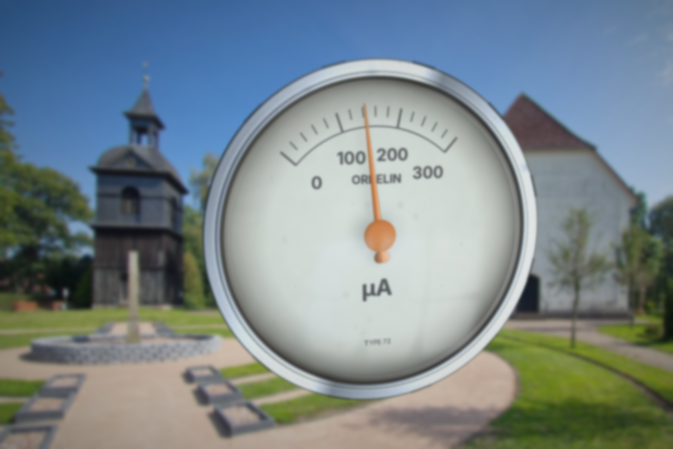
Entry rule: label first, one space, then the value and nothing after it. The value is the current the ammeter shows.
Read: 140 µA
